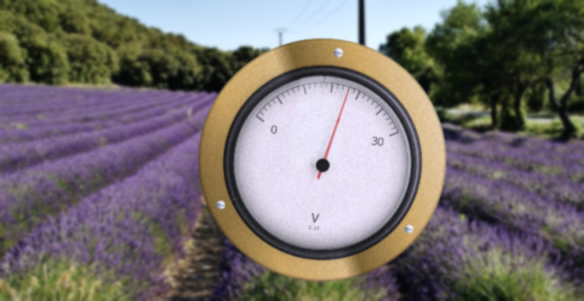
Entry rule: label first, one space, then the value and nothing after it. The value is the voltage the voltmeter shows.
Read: 18 V
